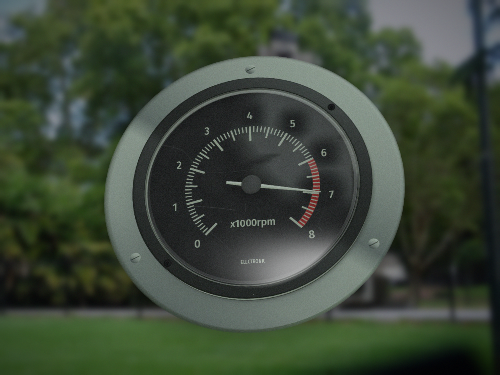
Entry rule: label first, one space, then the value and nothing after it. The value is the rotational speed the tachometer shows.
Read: 7000 rpm
